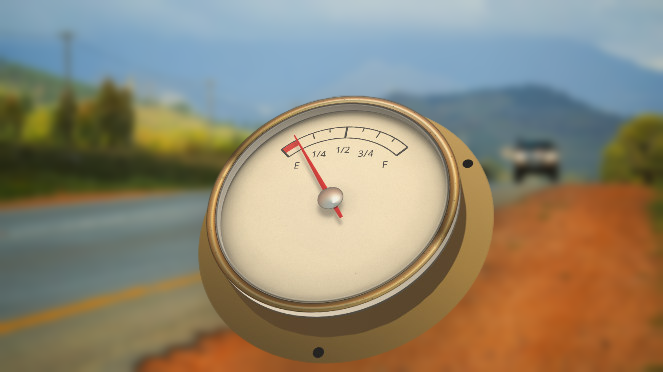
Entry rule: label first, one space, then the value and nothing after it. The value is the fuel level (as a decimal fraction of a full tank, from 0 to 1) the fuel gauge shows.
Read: 0.125
